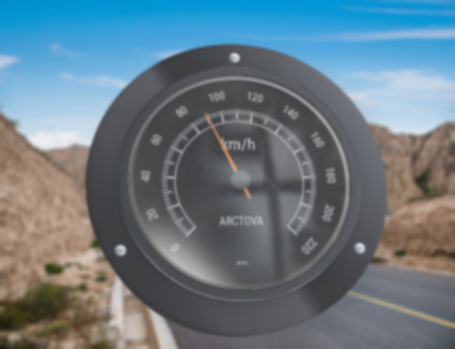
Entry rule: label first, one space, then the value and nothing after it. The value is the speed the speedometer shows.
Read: 90 km/h
